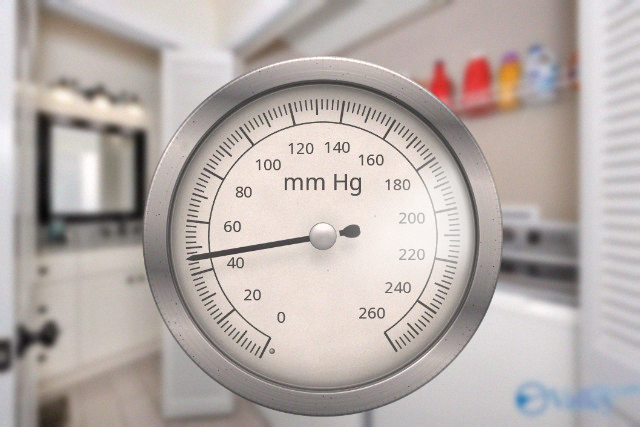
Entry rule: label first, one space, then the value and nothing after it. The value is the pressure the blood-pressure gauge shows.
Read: 46 mmHg
